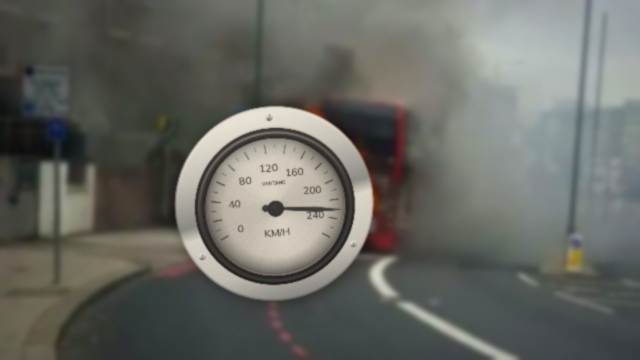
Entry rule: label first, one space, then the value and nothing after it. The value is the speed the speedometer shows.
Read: 230 km/h
